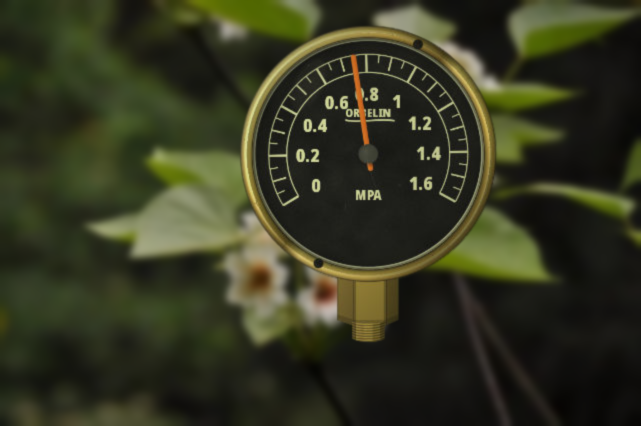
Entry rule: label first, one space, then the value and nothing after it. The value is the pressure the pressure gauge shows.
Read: 0.75 MPa
